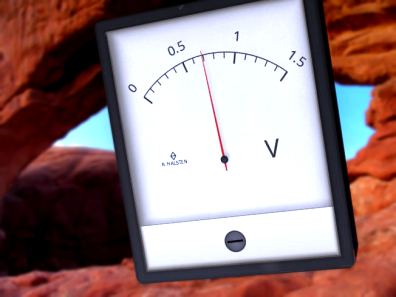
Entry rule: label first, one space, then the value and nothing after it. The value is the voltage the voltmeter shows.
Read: 0.7 V
